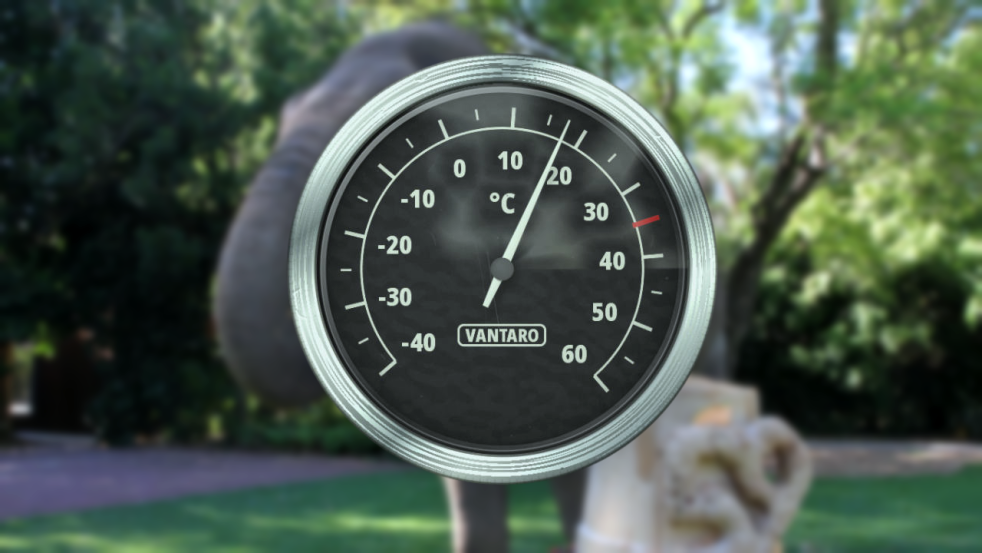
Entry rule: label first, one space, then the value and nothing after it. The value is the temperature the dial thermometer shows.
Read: 17.5 °C
